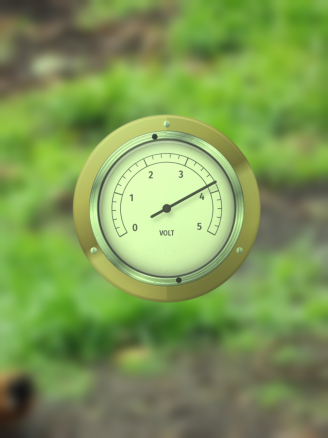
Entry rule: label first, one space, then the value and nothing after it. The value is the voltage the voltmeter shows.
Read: 3.8 V
